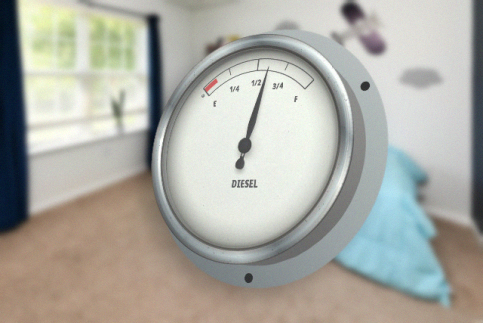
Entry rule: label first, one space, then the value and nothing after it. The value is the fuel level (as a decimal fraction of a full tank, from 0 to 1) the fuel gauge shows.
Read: 0.625
